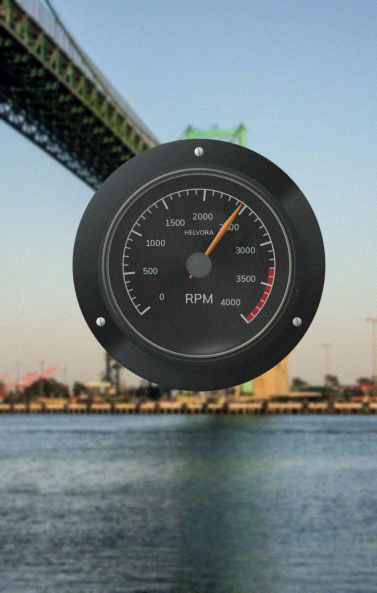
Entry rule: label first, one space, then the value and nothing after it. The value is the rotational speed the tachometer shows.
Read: 2450 rpm
